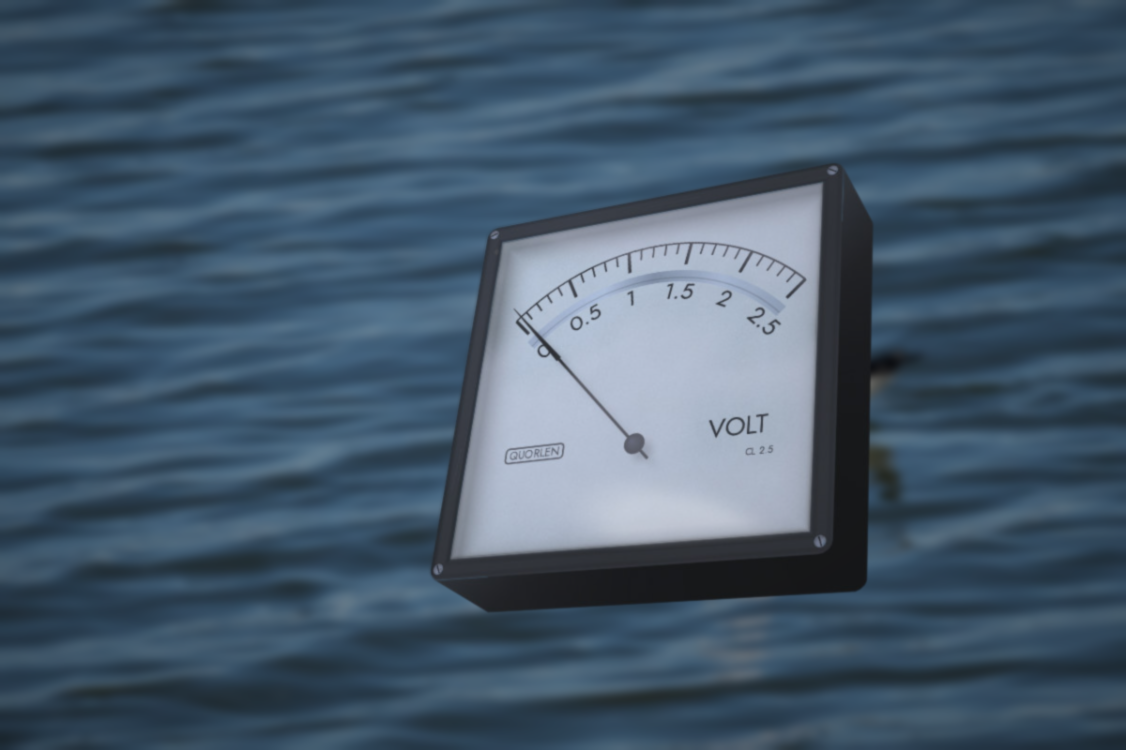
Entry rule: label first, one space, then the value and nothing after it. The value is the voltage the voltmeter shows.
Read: 0.05 V
